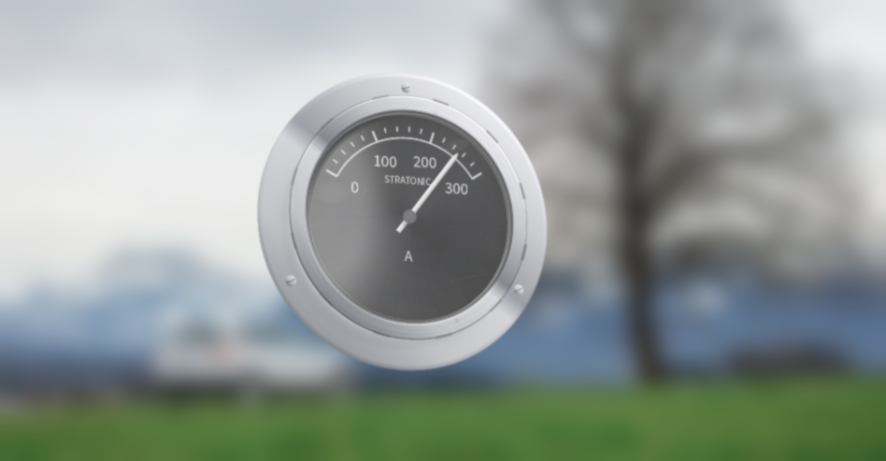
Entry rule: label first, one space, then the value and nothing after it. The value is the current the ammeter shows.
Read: 250 A
